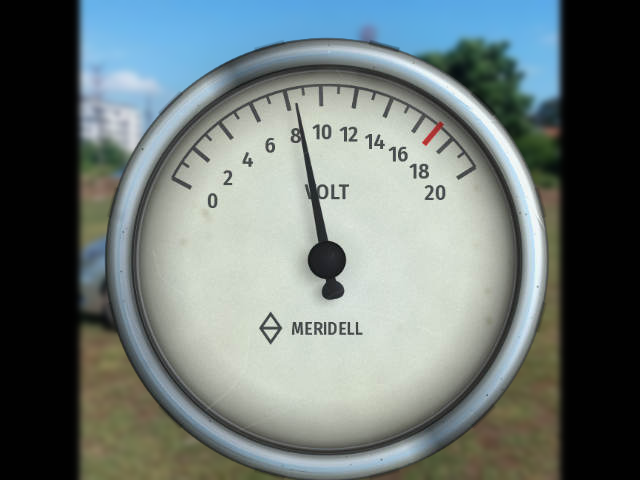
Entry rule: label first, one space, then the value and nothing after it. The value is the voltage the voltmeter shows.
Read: 8.5 V
